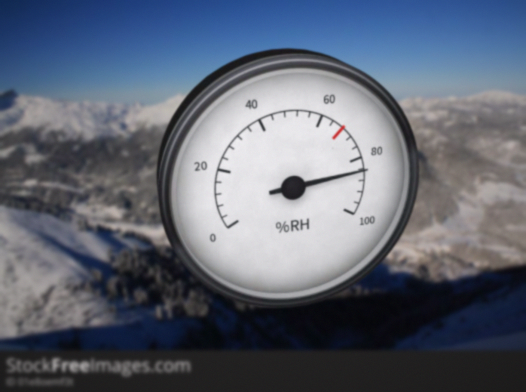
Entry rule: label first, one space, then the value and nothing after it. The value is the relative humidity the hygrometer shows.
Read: 84 %
